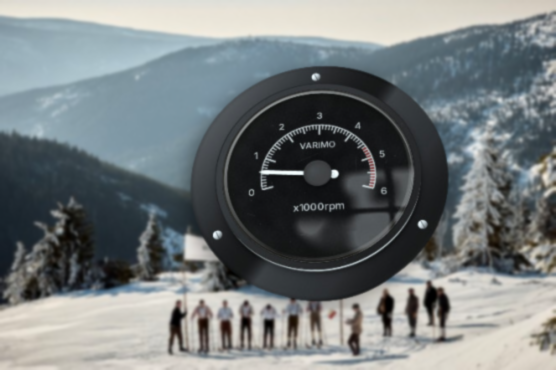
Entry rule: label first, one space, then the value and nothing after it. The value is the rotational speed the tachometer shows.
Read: 500 rpm
